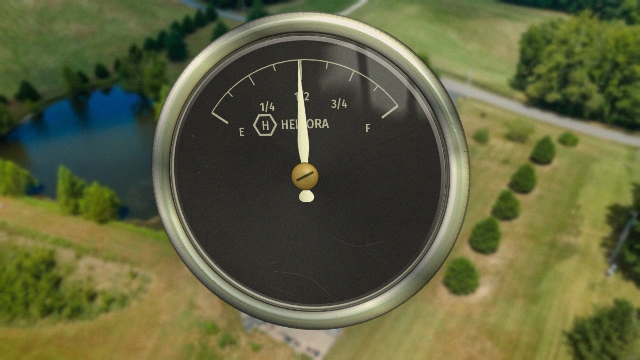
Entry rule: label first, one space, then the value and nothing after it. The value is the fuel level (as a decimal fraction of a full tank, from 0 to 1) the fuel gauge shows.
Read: 0.5
